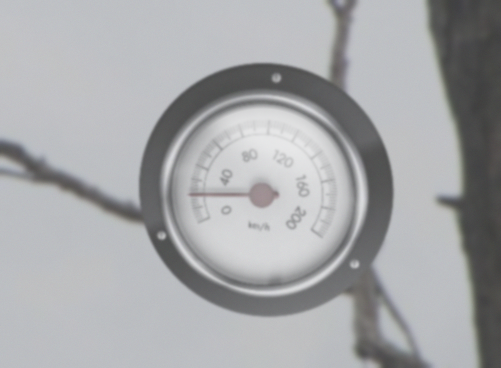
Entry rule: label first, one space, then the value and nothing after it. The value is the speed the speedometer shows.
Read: 20 km/h
